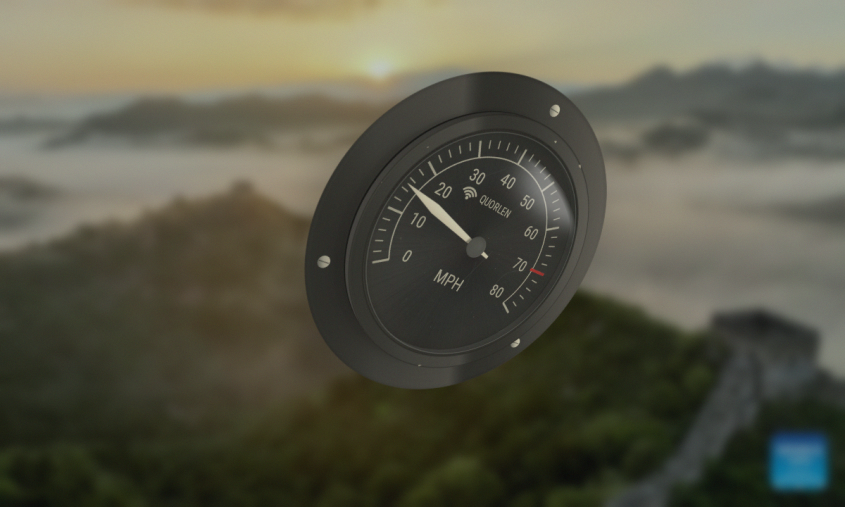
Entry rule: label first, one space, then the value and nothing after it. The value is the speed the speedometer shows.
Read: 15 mph
